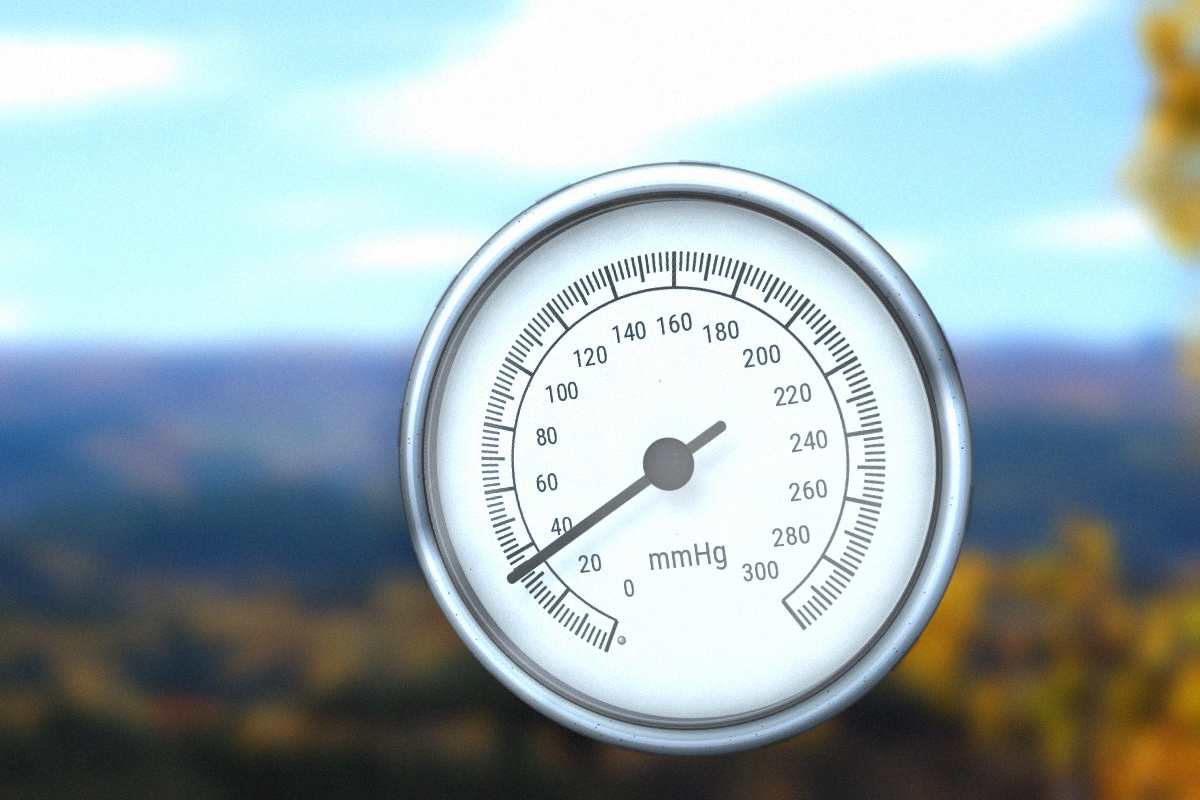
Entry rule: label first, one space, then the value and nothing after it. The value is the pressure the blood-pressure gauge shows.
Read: 34 mmHg
